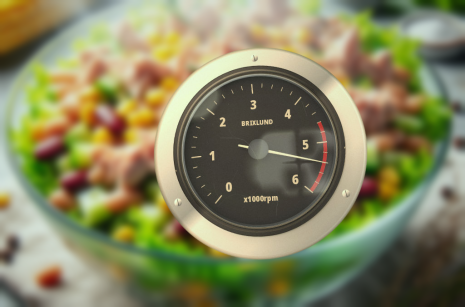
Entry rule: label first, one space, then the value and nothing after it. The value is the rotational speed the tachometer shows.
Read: 5400 rpm
